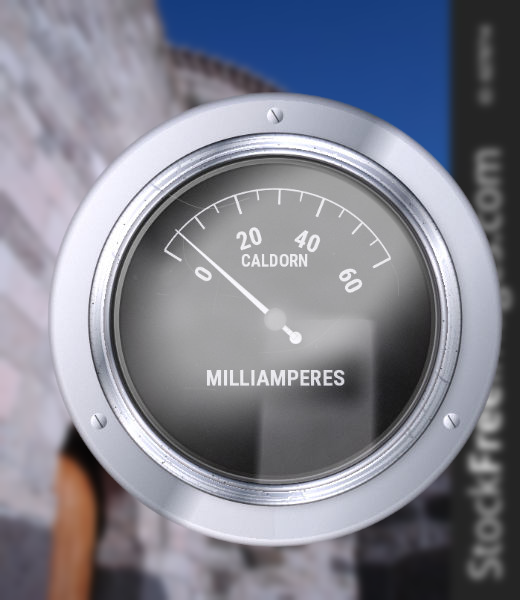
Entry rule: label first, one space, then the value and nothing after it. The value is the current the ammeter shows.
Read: 5 mA
